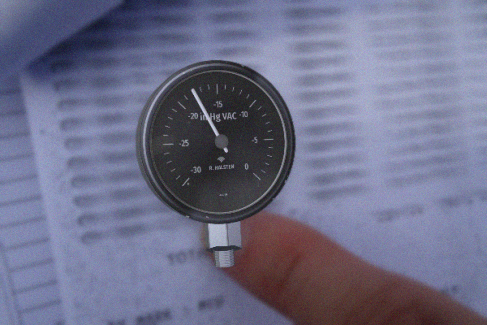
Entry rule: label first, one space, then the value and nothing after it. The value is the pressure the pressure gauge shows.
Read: -18 inHg
